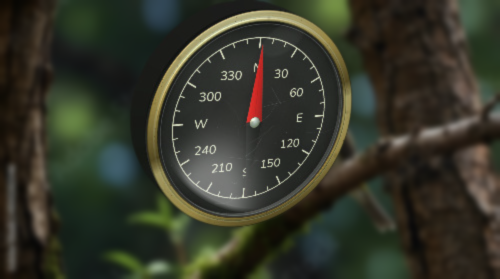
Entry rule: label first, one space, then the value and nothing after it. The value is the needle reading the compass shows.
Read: 0 °
